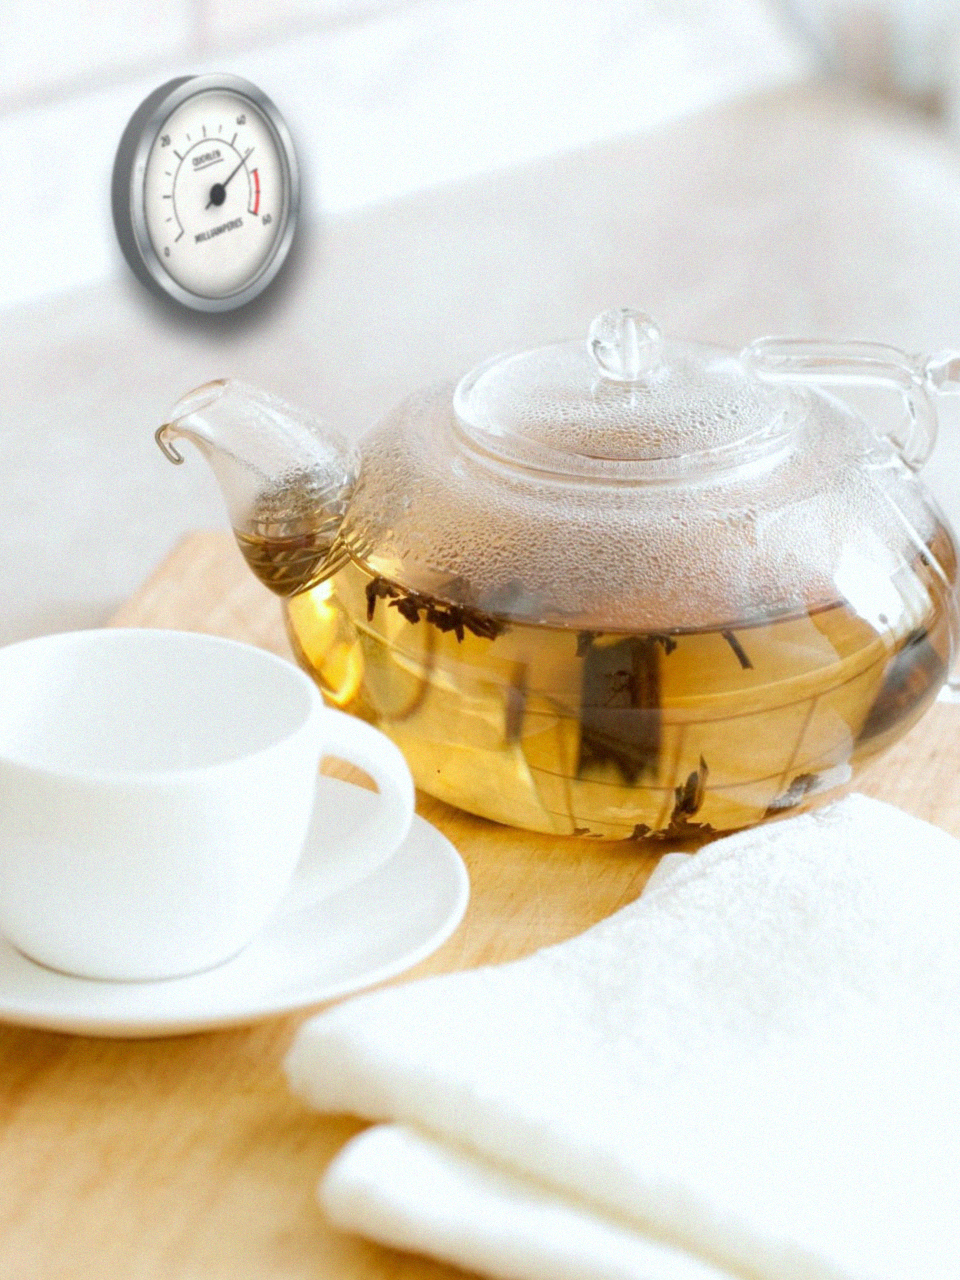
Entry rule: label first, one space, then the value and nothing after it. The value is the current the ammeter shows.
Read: 45 mA
